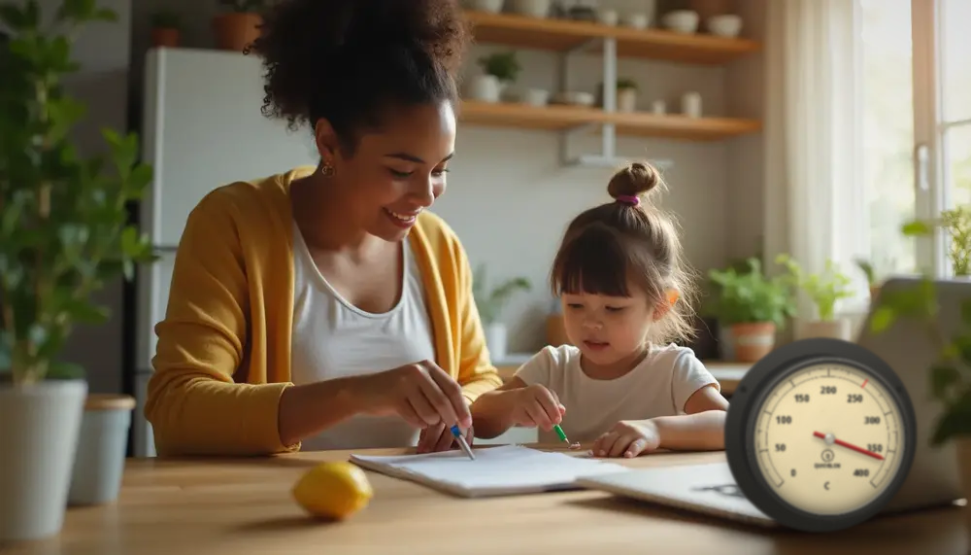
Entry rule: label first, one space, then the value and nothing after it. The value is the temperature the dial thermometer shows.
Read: 362.5 °C
